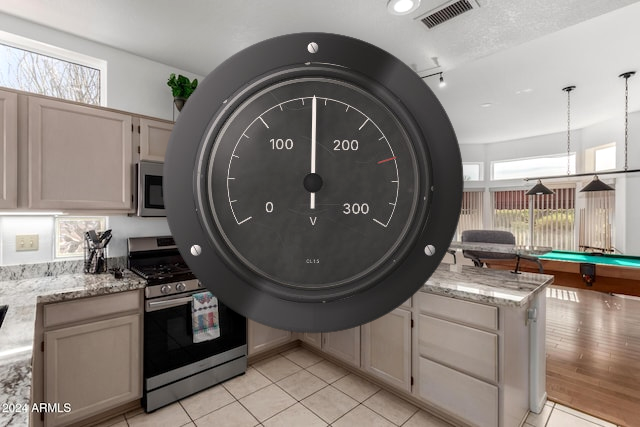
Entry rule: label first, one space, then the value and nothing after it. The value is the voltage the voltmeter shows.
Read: 150 V
